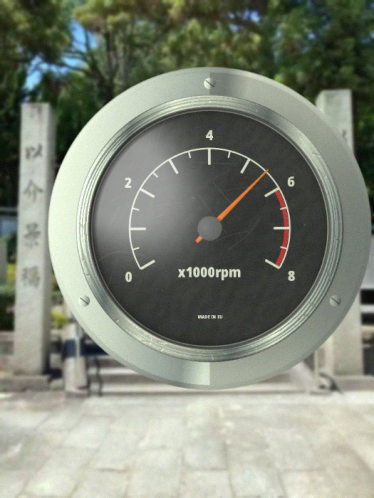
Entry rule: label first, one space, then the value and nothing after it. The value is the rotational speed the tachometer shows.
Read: 5500 rpm
